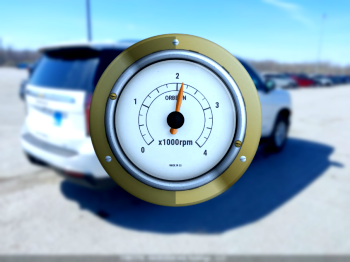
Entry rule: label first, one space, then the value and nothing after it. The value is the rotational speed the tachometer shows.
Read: 2125 rpm
